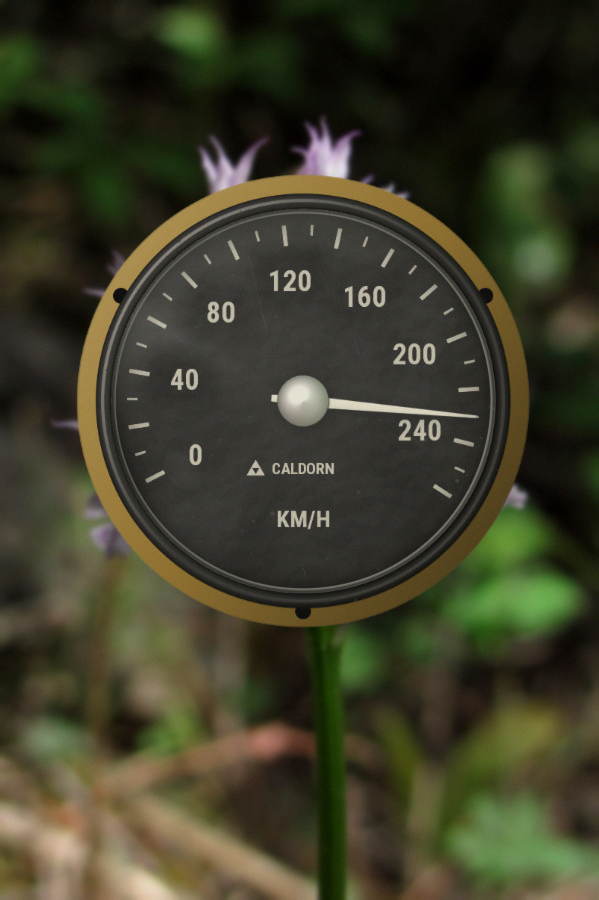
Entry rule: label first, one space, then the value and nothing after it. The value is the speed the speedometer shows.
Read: 230 km/h
